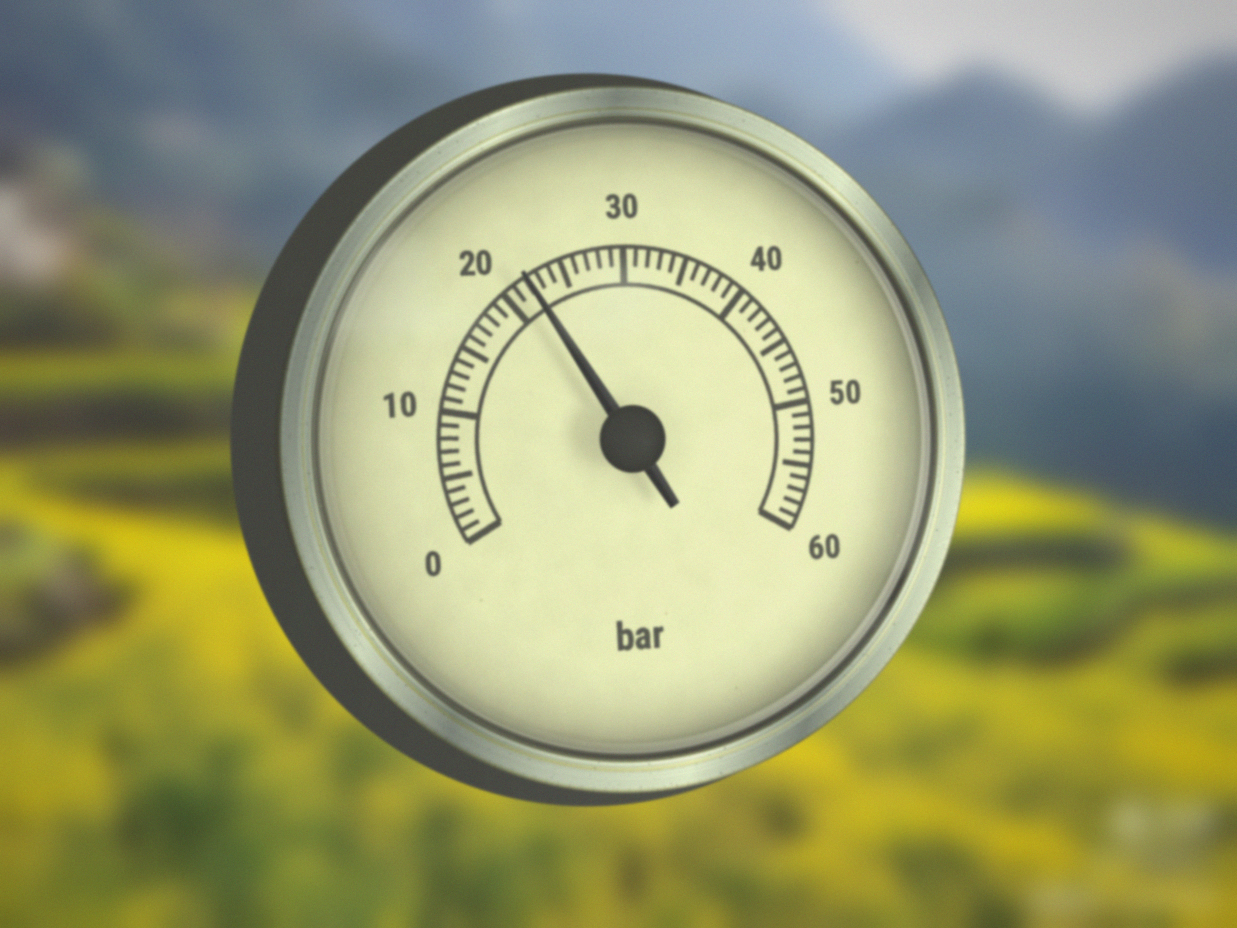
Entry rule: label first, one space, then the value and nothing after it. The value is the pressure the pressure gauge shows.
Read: 22 bar
